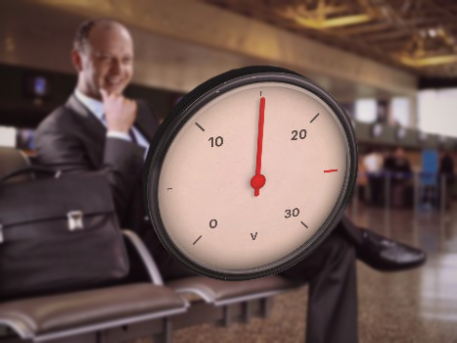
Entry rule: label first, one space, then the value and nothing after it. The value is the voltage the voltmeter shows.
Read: 15 V
